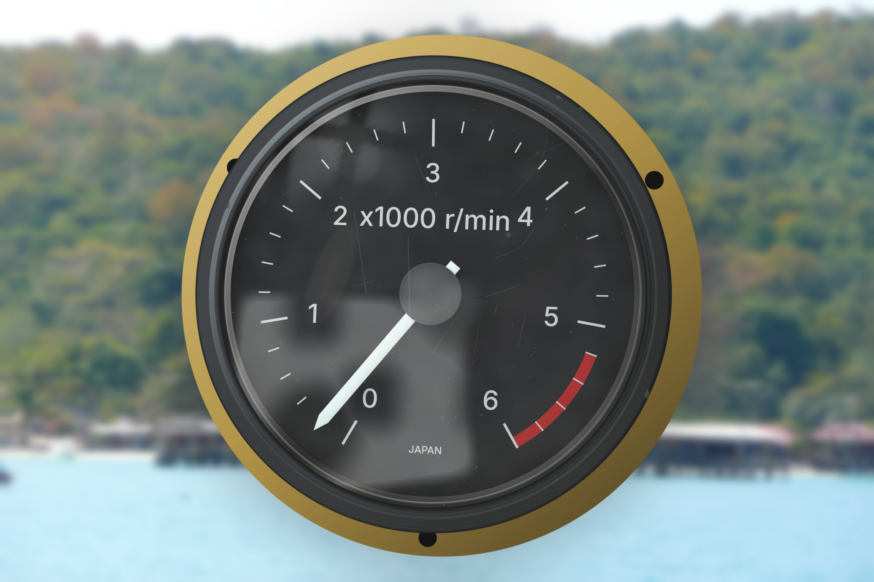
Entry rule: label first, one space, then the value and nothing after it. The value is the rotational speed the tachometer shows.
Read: 200 rpm
